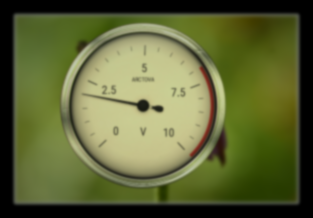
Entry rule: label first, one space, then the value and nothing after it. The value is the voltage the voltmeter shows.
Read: 2 V
